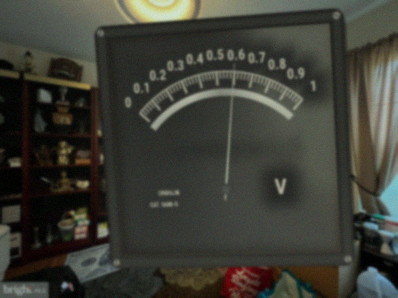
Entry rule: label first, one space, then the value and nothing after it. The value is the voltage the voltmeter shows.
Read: 0.6 V
